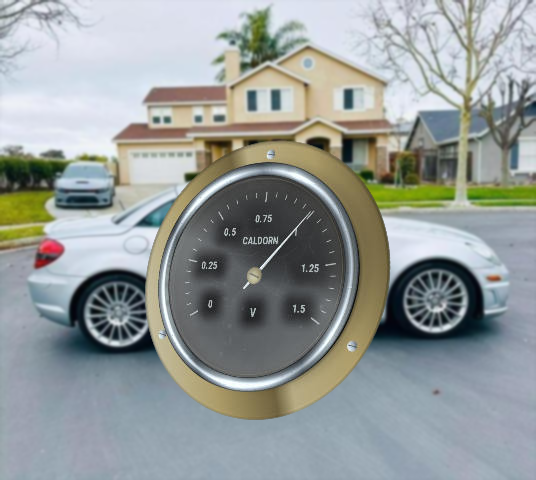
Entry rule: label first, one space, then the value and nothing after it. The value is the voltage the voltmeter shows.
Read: 1 V
